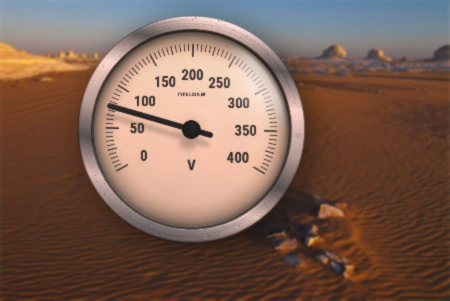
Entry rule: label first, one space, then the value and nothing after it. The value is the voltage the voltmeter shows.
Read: 75 V
